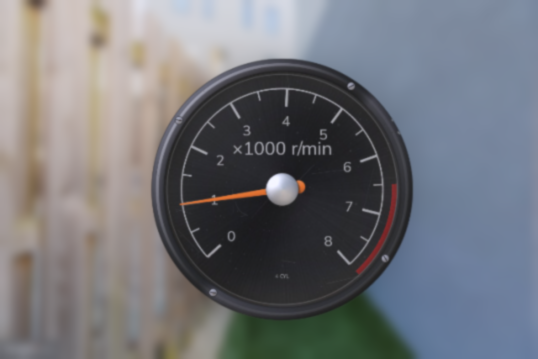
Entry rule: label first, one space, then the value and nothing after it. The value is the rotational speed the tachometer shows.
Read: 1000 rpm
